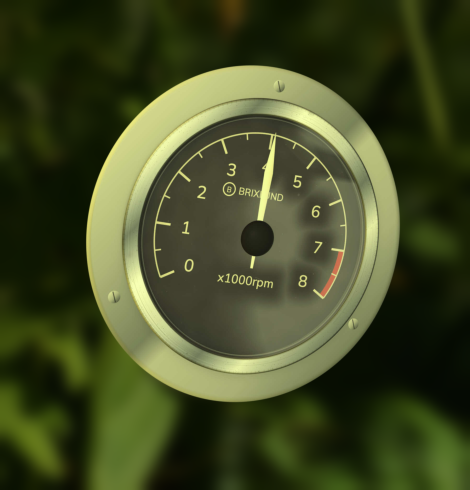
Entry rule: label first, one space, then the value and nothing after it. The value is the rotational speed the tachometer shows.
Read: 4000 rpm
